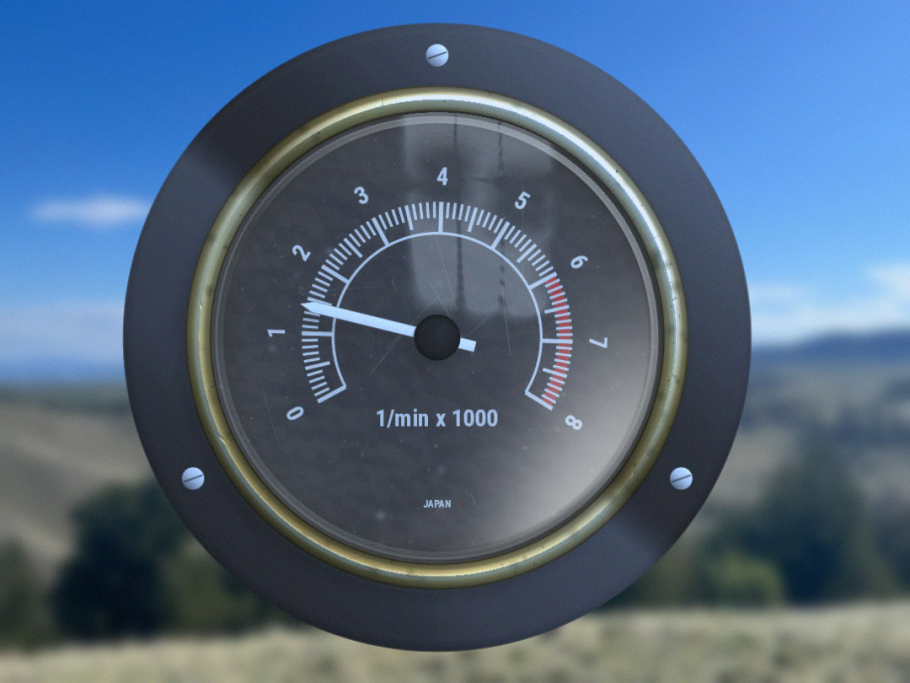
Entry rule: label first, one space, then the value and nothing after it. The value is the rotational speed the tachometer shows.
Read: 1400 rpm
